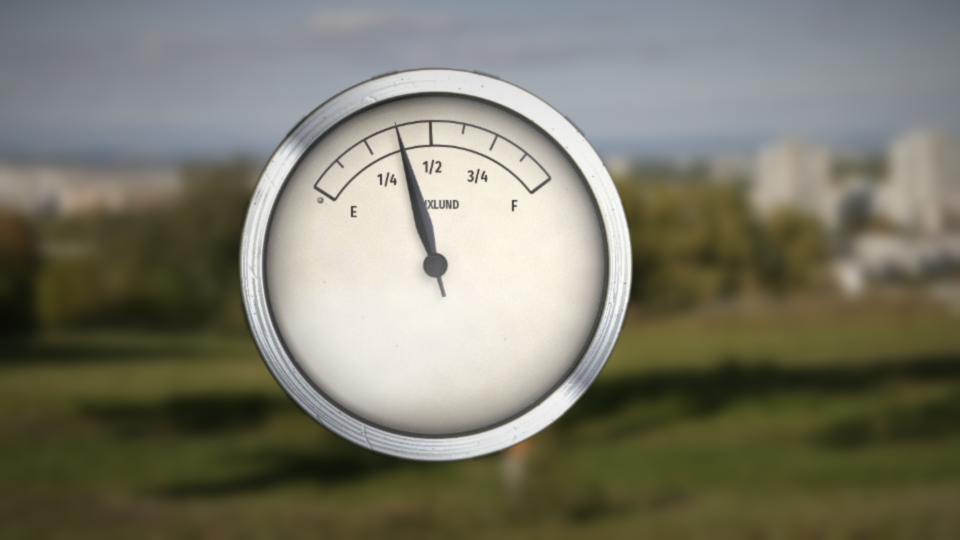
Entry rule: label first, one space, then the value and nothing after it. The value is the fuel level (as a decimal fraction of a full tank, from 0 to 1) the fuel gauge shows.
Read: 0.375
